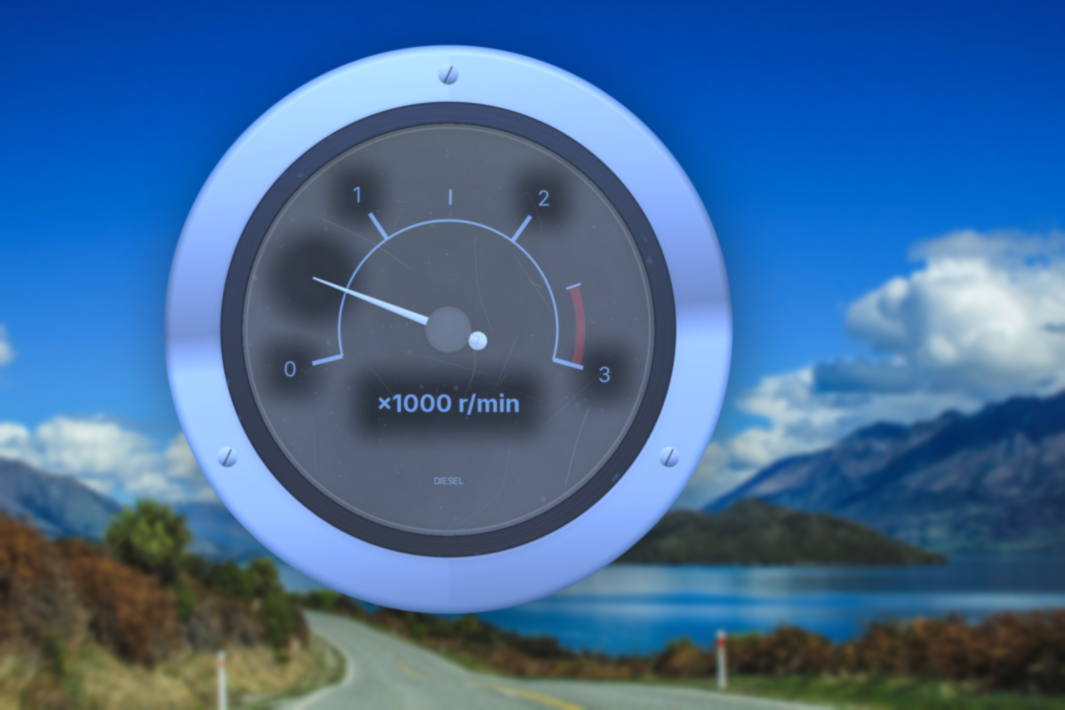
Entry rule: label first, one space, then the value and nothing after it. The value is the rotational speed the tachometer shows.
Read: 500 rpm
